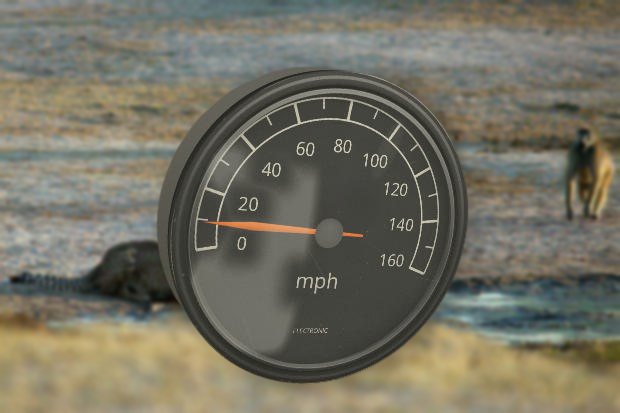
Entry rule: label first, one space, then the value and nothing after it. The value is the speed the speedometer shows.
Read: 10 mph
